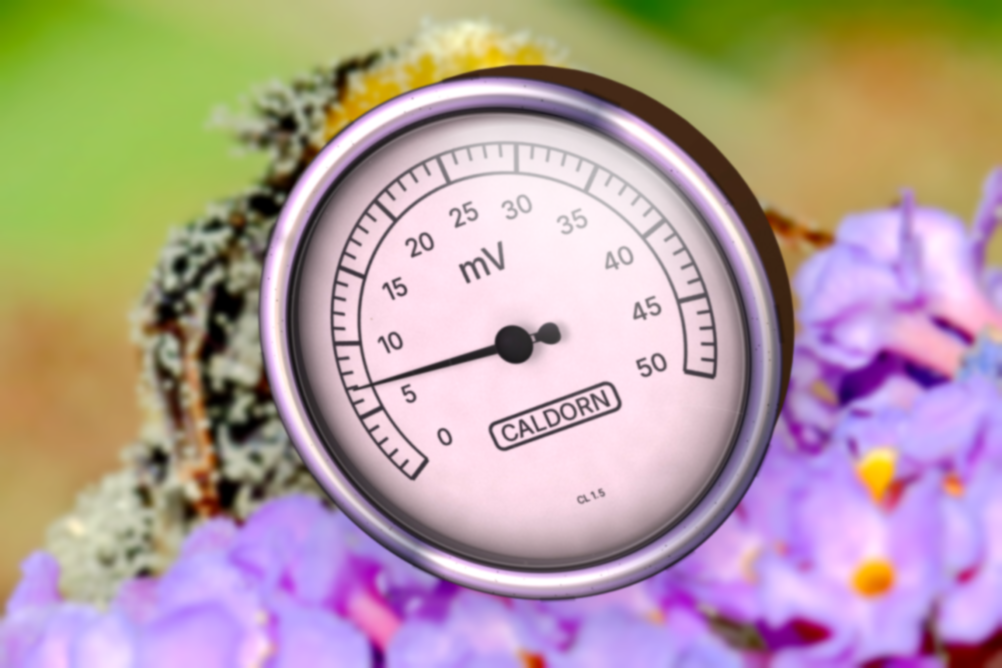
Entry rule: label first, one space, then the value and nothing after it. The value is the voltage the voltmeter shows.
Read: 7 mV
